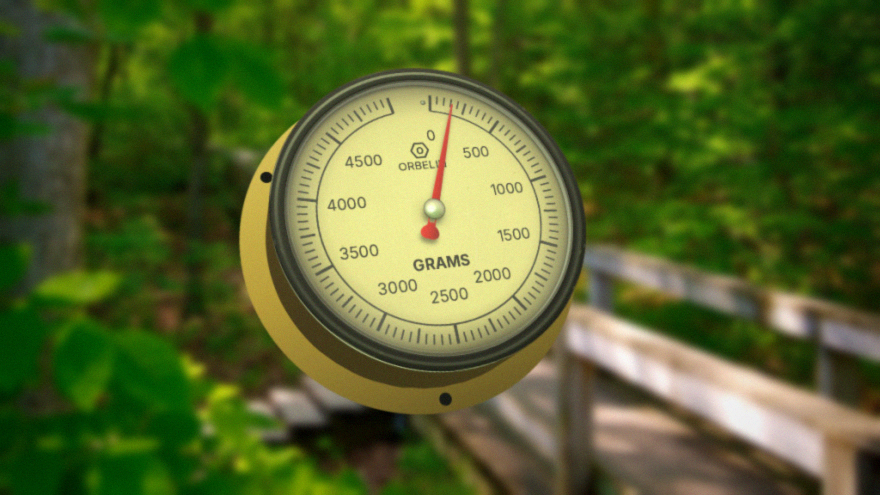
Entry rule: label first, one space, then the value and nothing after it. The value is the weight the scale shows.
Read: 150 g
